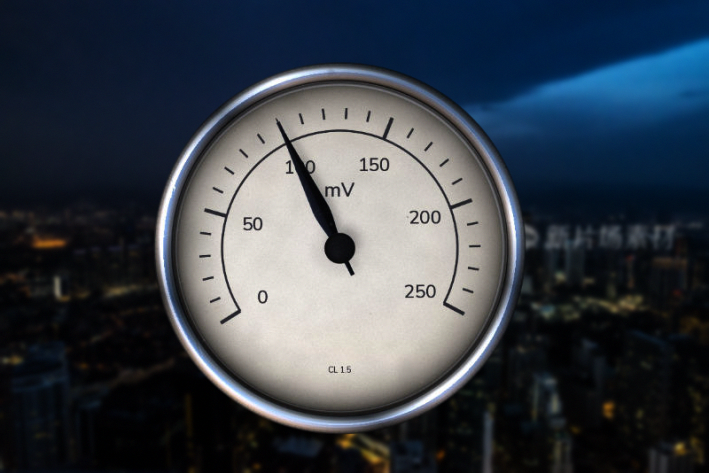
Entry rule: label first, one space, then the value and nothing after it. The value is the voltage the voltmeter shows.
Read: 100 mV
